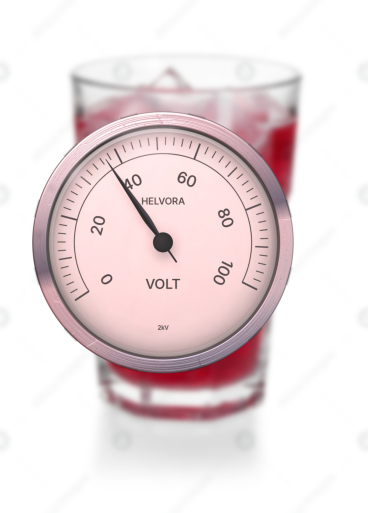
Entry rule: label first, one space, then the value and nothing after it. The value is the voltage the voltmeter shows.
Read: 37 V
